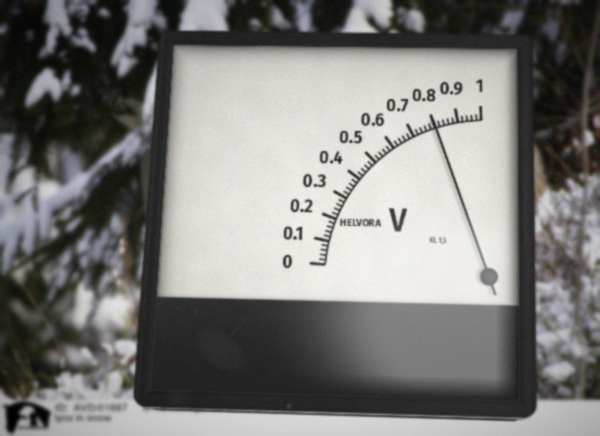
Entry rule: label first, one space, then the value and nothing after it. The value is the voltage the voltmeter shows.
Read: 0.8 V
